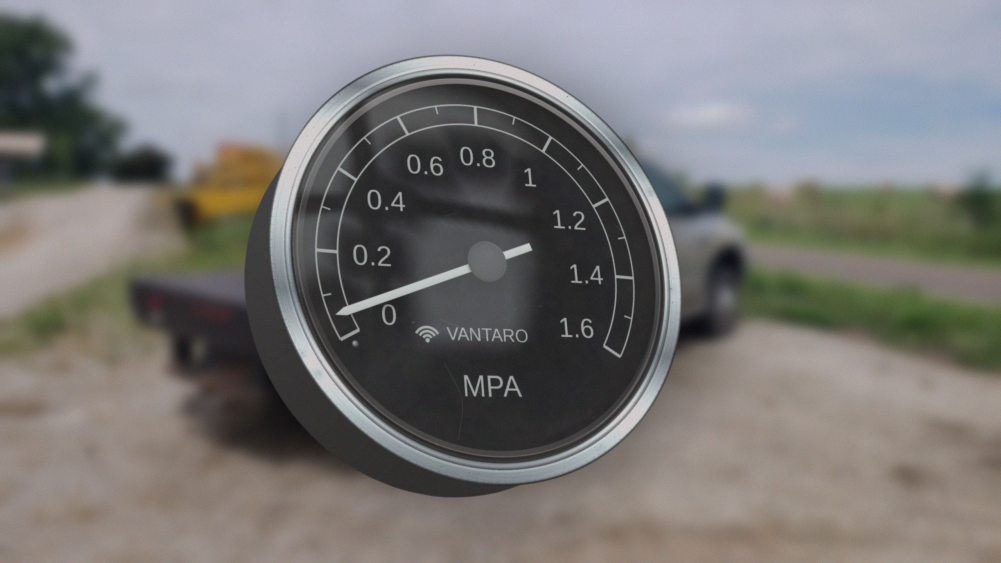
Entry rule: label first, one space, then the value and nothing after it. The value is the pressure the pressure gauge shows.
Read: 0.05 MPa
